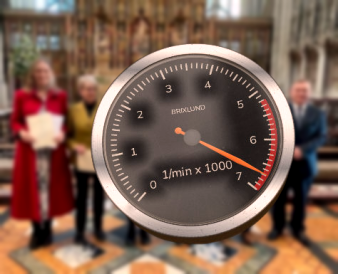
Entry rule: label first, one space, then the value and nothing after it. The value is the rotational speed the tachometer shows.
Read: 6700 rpm
